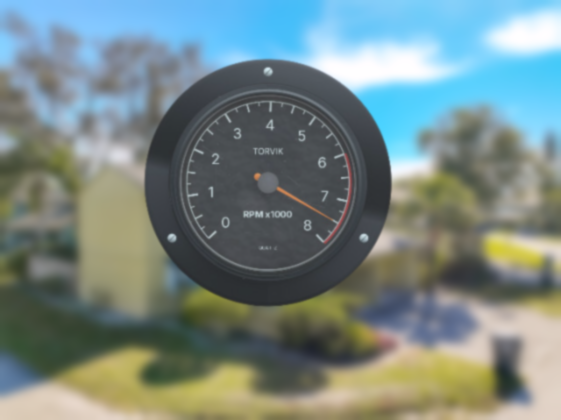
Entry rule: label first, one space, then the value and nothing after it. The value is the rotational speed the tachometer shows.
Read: 7500 rpm
